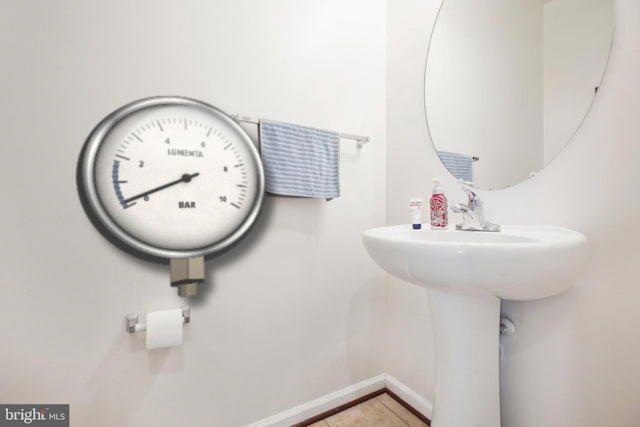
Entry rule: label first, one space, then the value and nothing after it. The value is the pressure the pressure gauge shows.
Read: 0.2 bar
